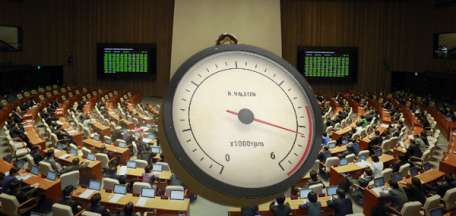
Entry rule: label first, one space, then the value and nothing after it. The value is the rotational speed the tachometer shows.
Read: 5200 rpm
